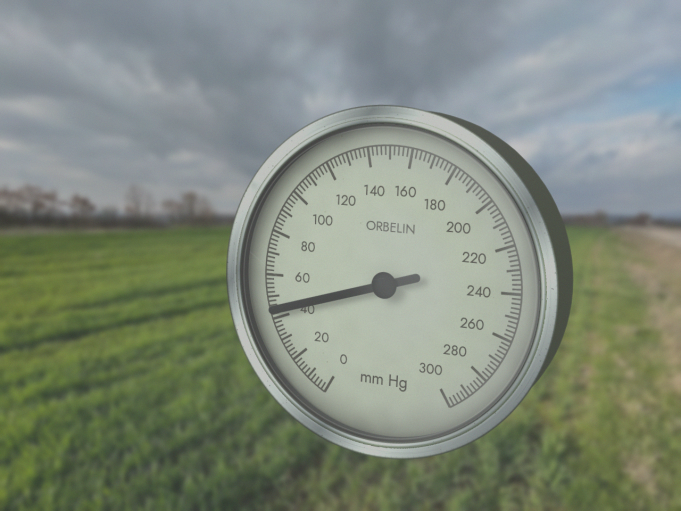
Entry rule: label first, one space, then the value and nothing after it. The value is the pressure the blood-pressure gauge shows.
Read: 44 mmHg
